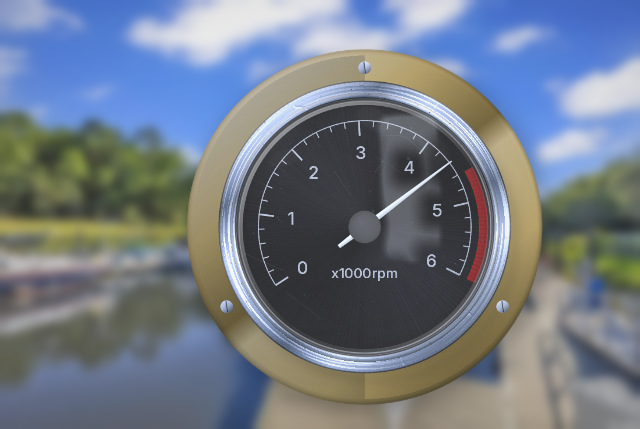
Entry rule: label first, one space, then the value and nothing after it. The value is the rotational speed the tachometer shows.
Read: 4400 rpm
